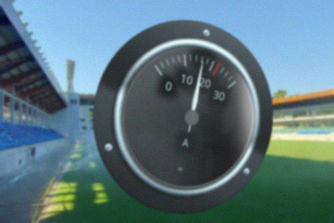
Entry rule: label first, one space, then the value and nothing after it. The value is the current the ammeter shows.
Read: 16 A
